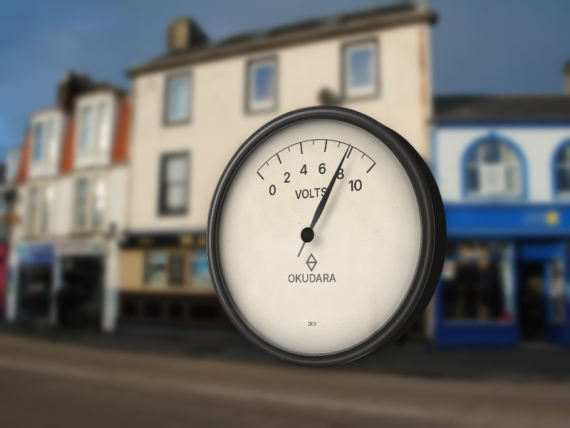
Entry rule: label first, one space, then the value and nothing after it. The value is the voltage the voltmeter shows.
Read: 8 V
